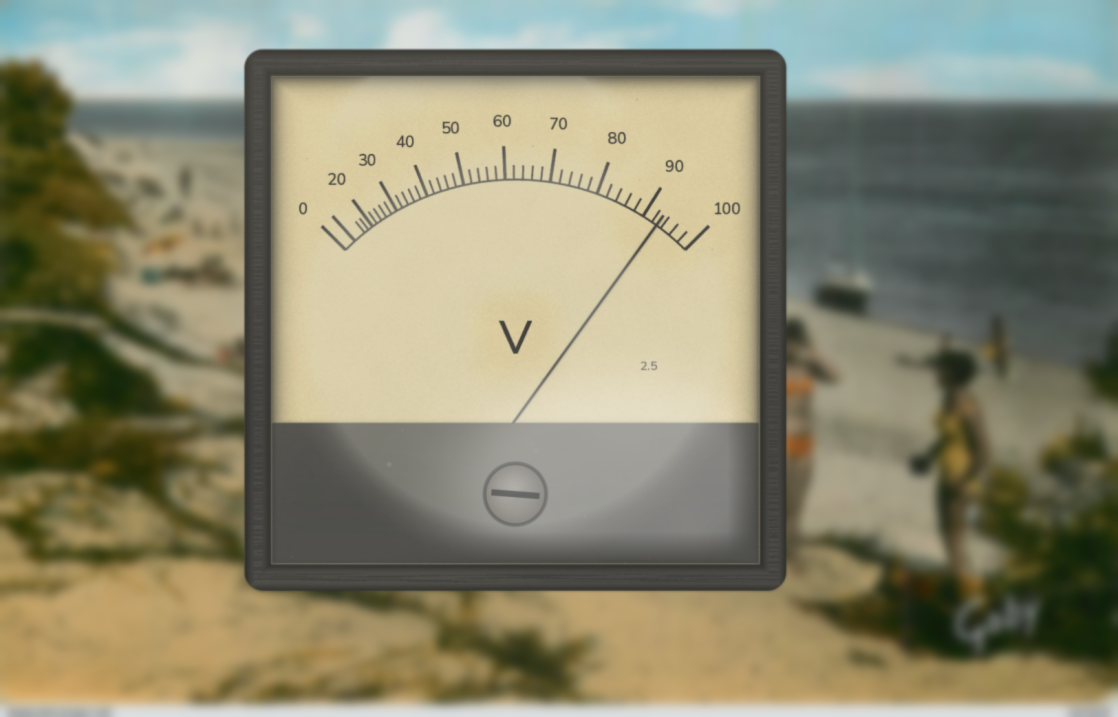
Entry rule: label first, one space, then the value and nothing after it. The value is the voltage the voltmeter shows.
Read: 93 V
